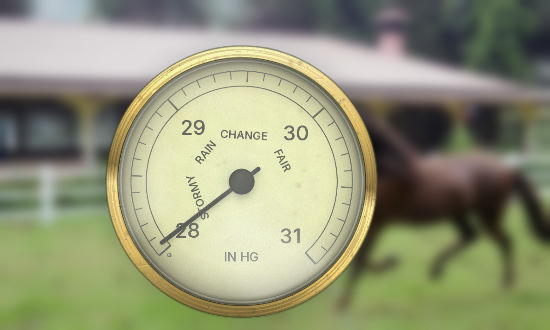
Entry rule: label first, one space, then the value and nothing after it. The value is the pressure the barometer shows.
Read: 28.05 inHg
